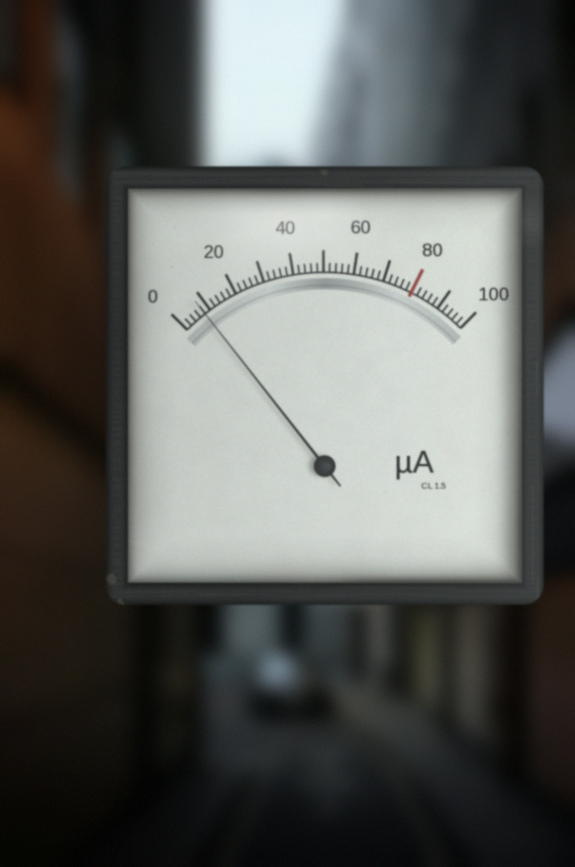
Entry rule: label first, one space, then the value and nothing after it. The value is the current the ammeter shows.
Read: 8 µA
